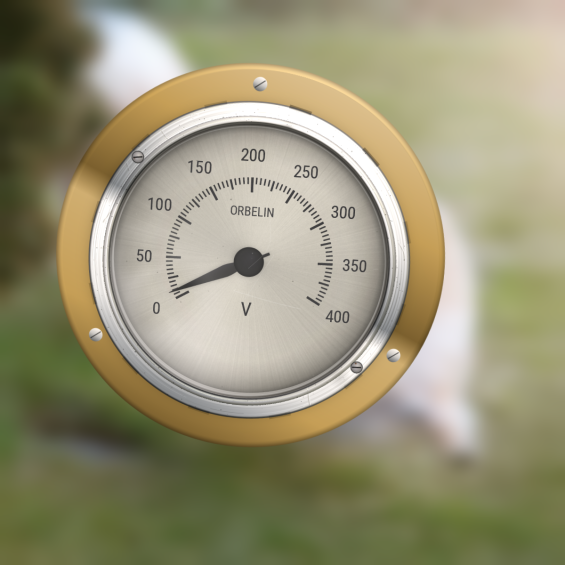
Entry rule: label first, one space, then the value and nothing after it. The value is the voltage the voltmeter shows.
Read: 10 V
